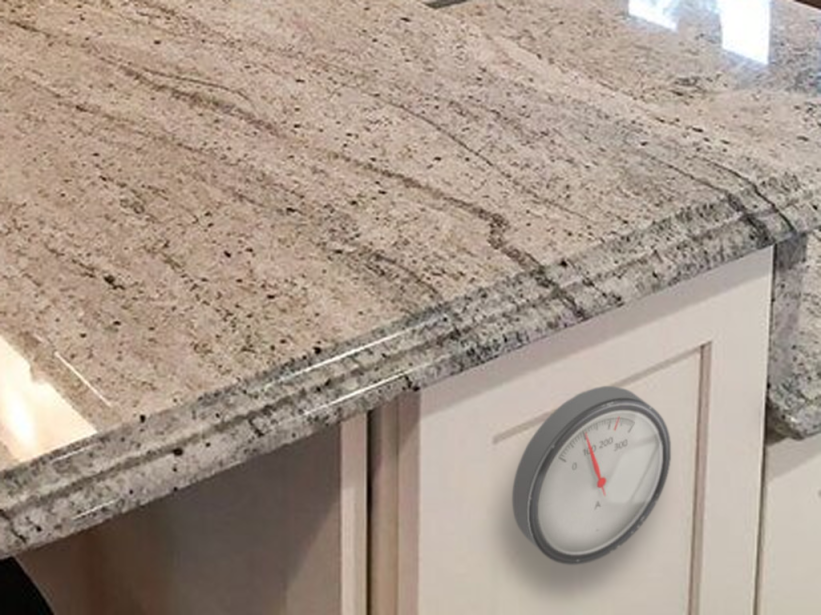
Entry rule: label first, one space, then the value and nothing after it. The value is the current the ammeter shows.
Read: 100 A
